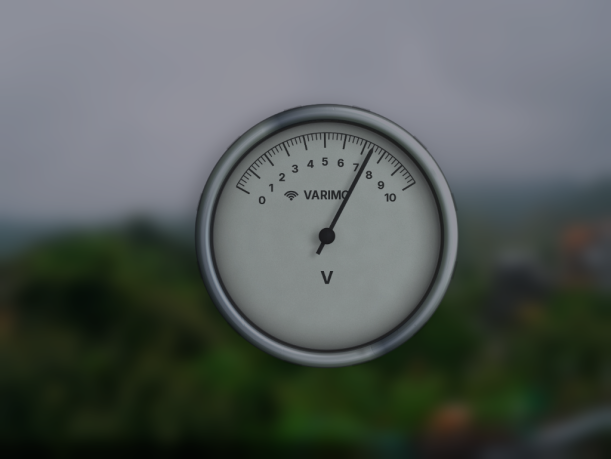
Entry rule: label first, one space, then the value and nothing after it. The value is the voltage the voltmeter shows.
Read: 7.4 V
